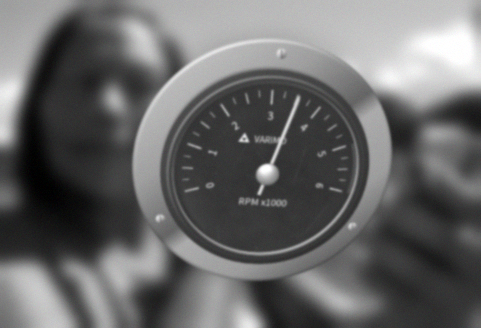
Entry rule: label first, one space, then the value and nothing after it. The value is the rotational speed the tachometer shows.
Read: 3500 rpm
